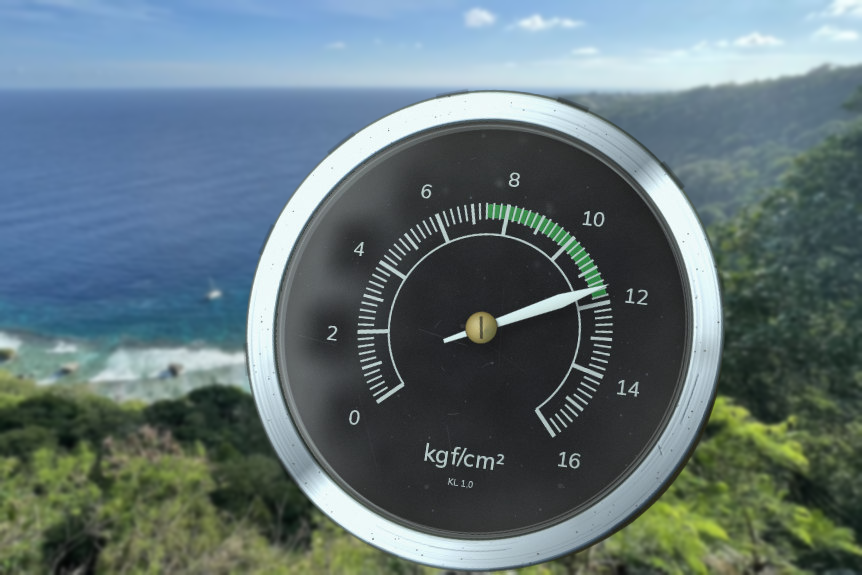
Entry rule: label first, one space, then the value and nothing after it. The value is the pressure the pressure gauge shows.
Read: 11.6 kg/cm²
